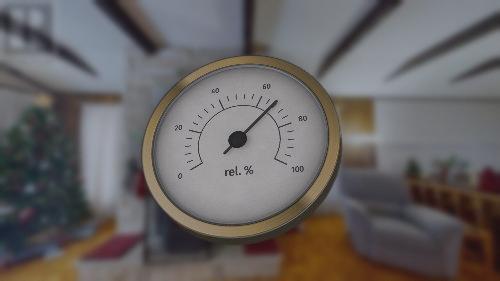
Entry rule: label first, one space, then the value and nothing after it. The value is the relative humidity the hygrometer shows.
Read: 68 %
